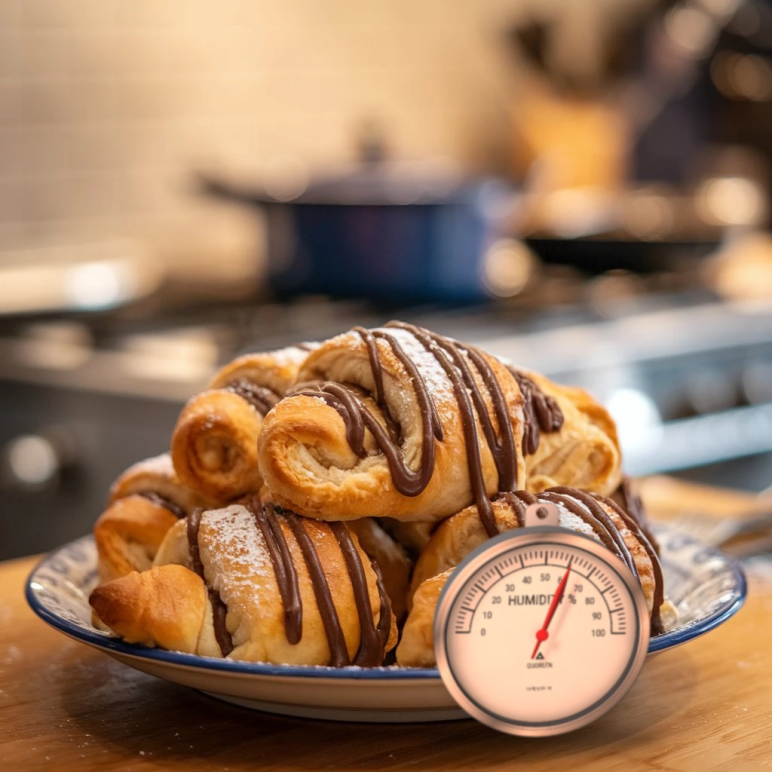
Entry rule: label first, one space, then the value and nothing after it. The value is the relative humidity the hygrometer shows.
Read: 60 %
